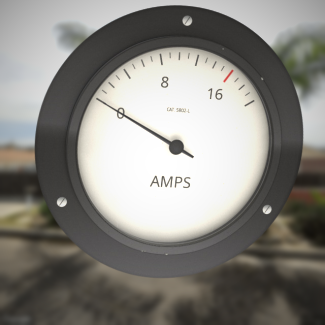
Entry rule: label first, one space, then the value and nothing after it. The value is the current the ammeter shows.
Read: 0 A
